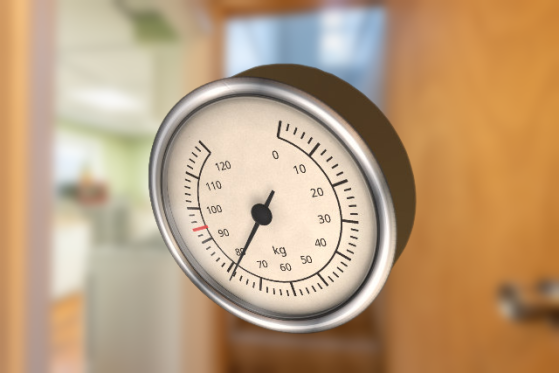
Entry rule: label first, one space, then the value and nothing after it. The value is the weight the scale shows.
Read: 78 kg
